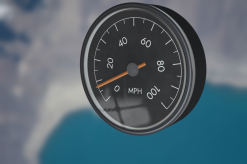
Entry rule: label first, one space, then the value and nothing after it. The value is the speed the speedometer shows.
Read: 7.5 mph
